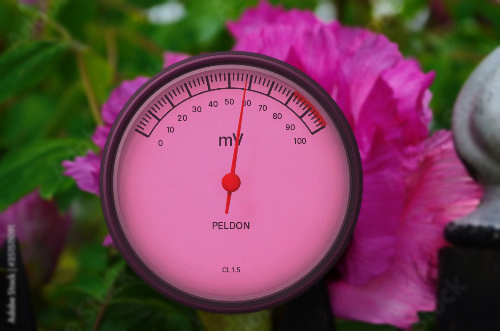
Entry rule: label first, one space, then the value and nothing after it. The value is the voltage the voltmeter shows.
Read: 58 mV
